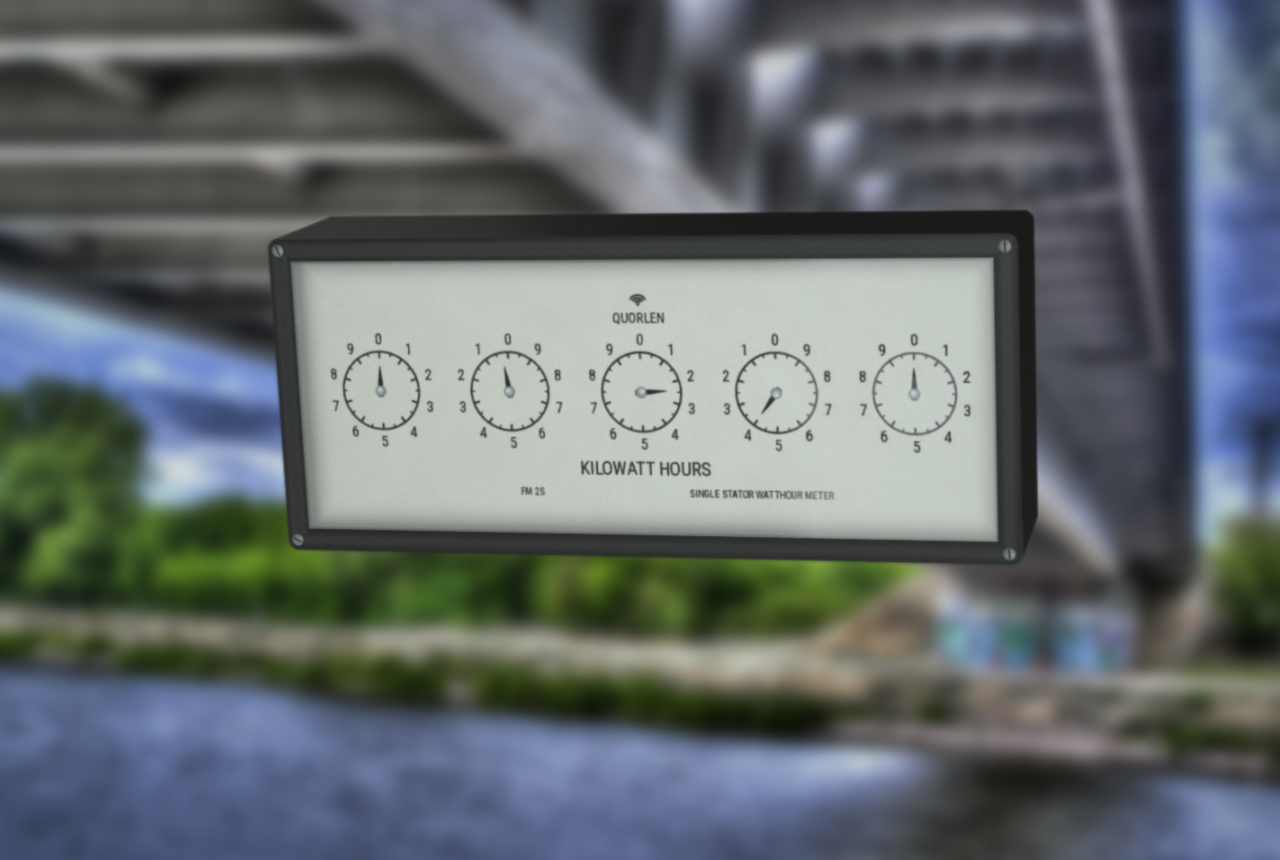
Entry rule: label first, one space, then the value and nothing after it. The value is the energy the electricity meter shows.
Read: 240 kWh
